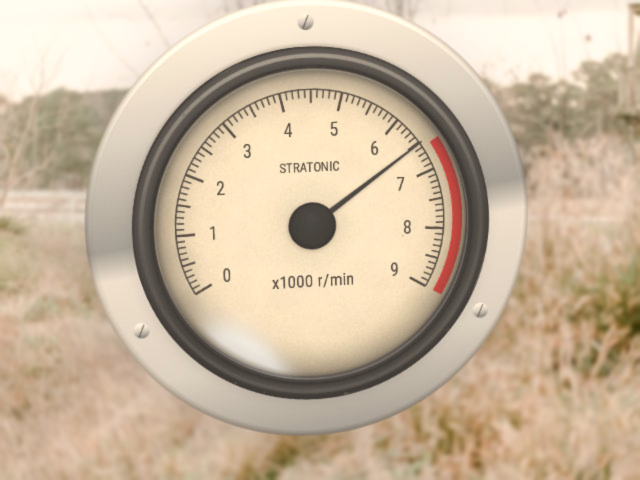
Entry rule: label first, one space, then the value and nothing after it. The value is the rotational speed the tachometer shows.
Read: 6500 rpm
